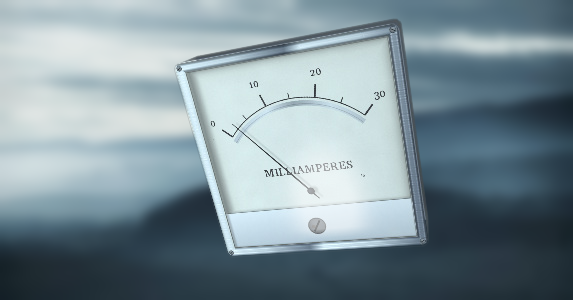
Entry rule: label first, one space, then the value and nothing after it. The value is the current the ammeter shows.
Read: 2.5 mA
